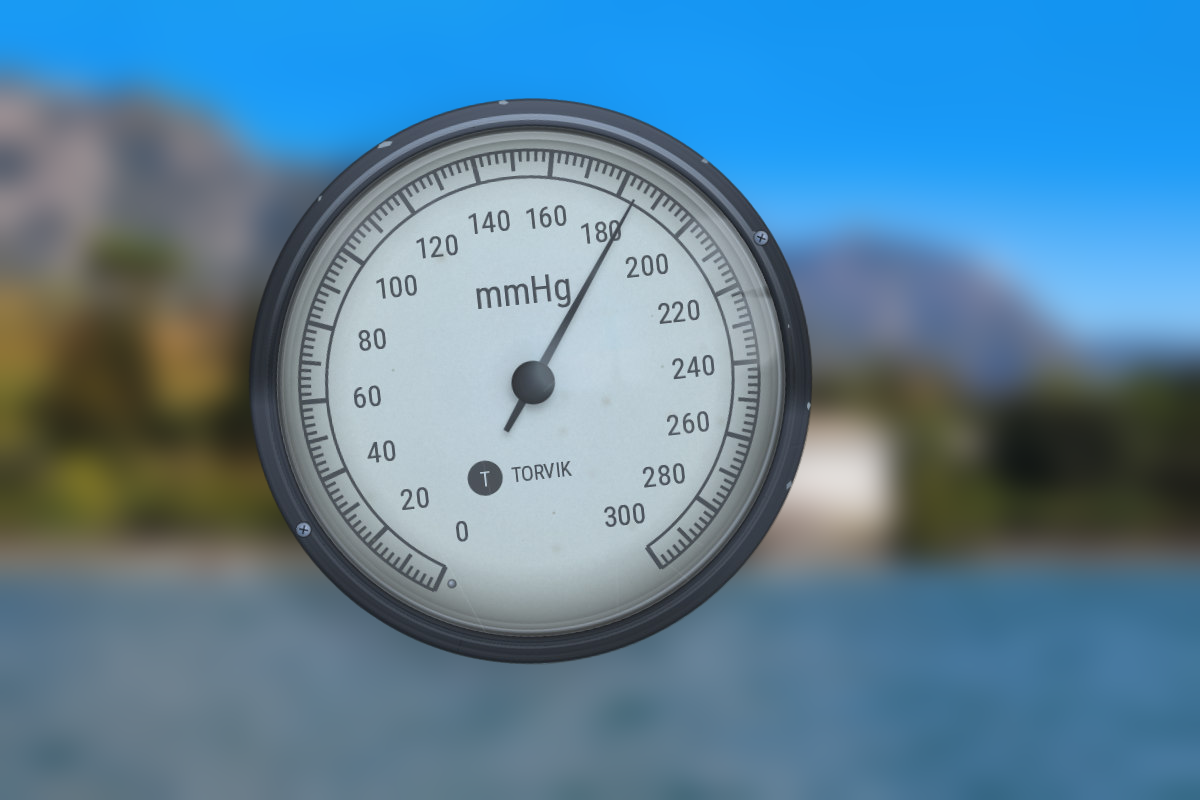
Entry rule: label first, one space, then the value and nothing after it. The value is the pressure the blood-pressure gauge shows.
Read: 184 mmHg
